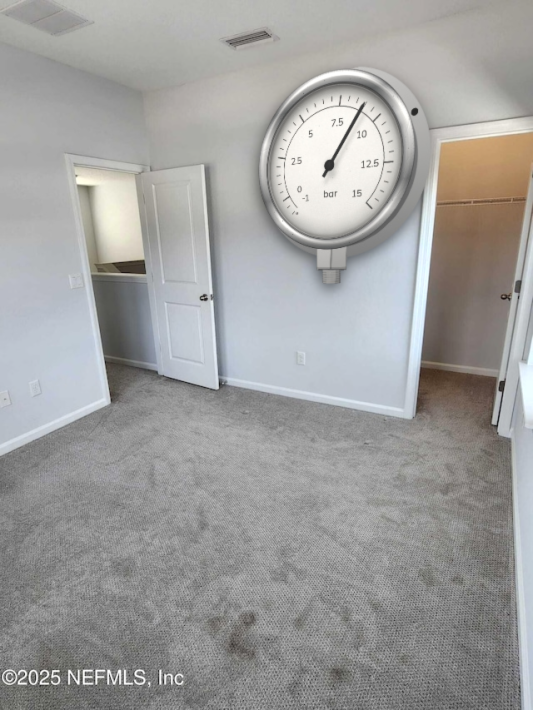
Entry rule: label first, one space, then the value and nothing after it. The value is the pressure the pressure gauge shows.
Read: 9 bar
